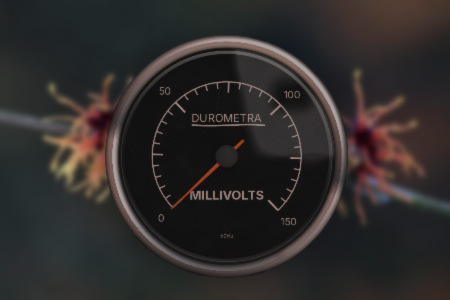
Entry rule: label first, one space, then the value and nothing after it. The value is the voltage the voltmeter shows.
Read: 0 mV
